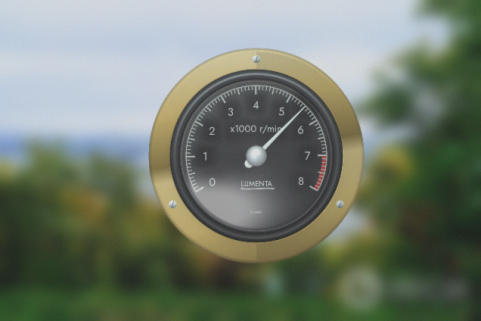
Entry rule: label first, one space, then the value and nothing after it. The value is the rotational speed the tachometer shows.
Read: 5500 rpm
